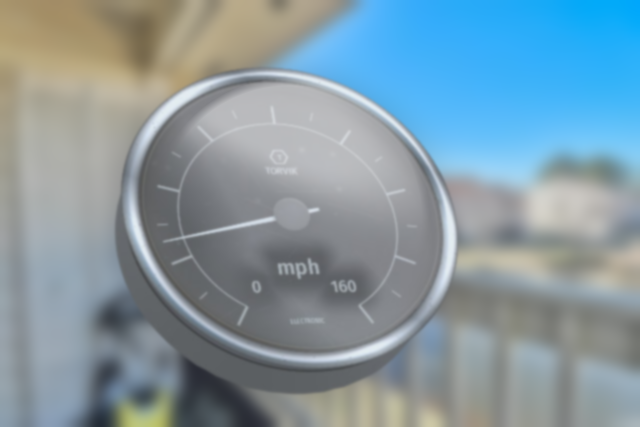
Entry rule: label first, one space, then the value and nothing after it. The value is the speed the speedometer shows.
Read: 25 mph
